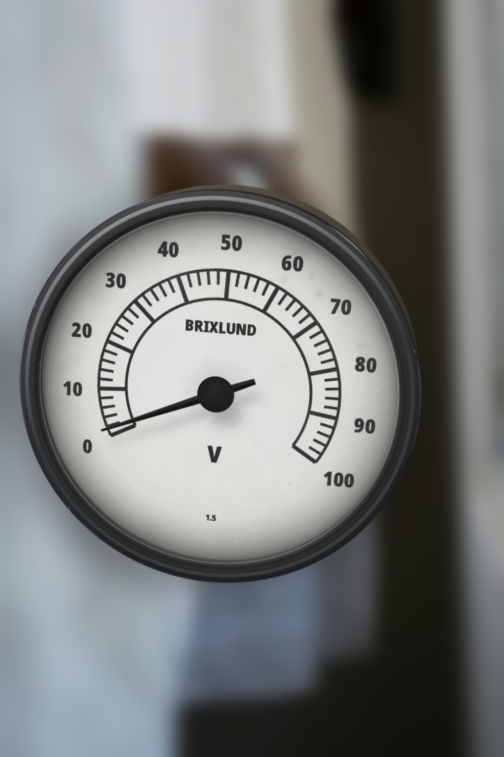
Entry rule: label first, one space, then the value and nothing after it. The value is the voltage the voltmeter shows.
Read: 2 V
